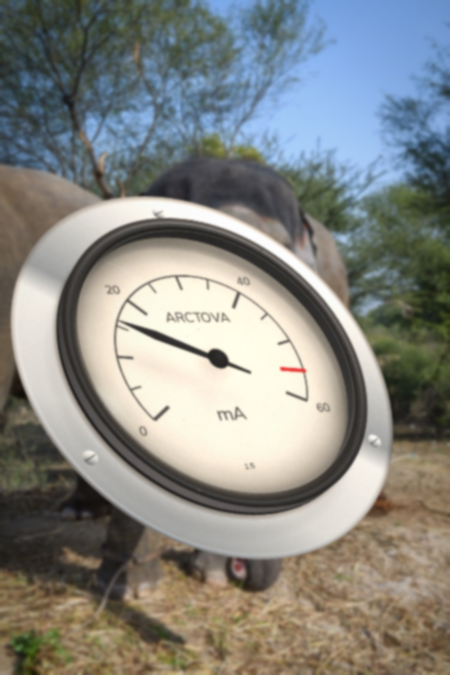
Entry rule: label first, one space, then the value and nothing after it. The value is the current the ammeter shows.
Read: 15 mA
